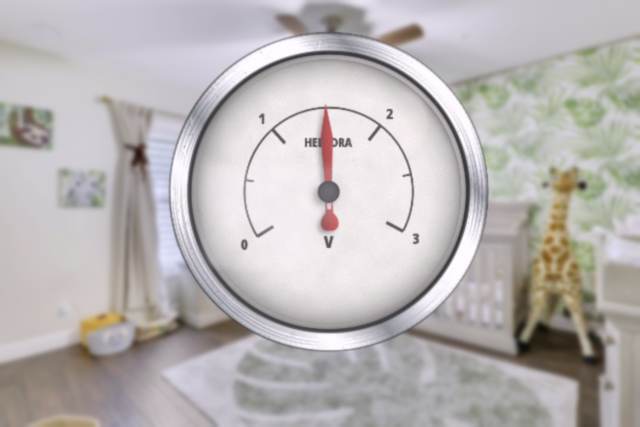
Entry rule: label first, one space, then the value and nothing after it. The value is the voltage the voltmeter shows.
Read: 1.5 V
